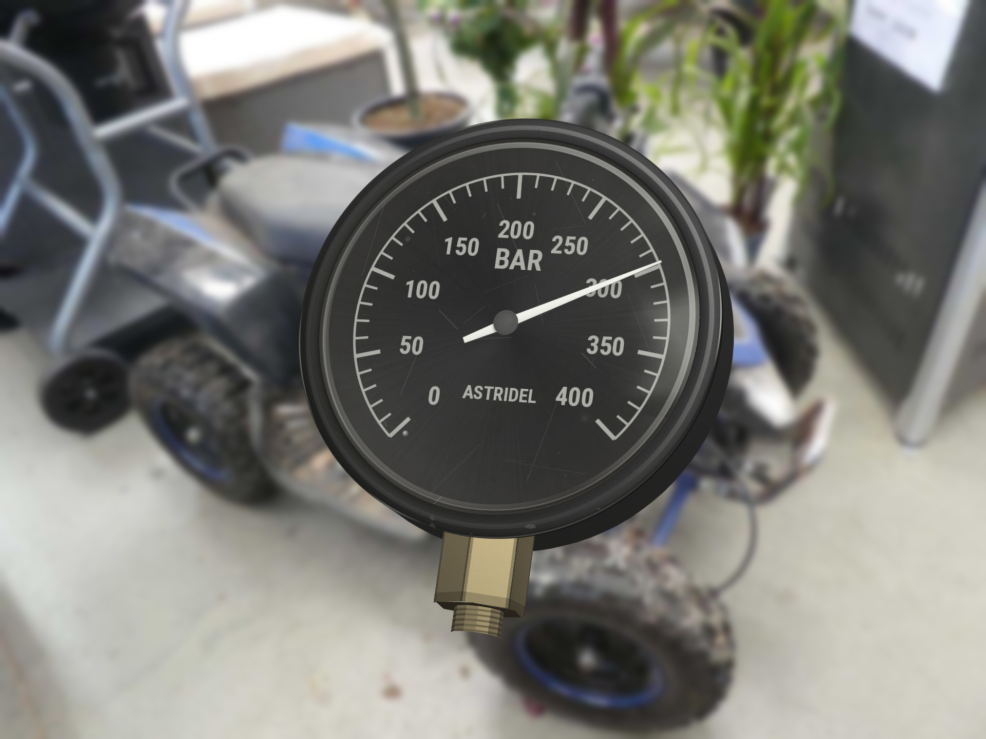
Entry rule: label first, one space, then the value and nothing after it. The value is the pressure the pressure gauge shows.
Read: 300 bar
